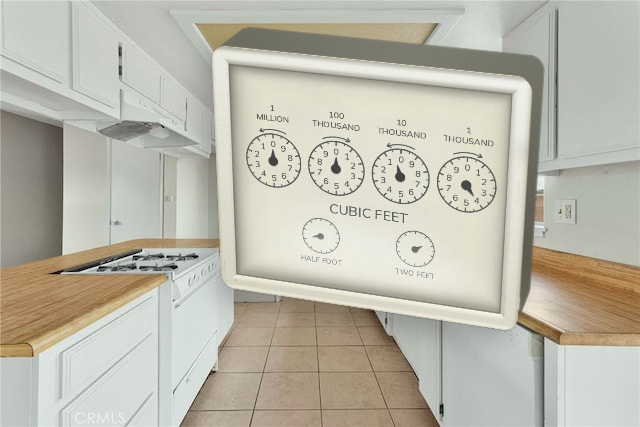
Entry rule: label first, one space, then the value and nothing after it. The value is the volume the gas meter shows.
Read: 400 ft³
